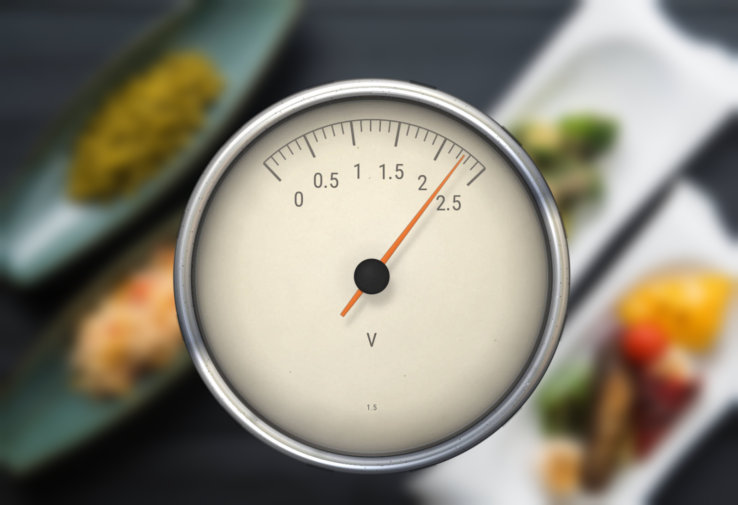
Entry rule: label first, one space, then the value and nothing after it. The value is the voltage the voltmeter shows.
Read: 2.25 V
